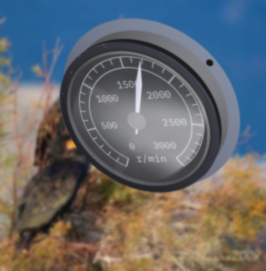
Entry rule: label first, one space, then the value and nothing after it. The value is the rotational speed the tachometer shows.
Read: 1700 rpm
